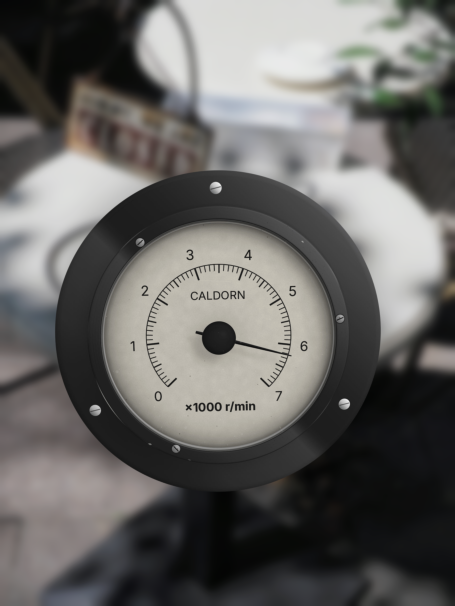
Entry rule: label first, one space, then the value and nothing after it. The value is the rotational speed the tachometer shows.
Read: 6200 rpm
